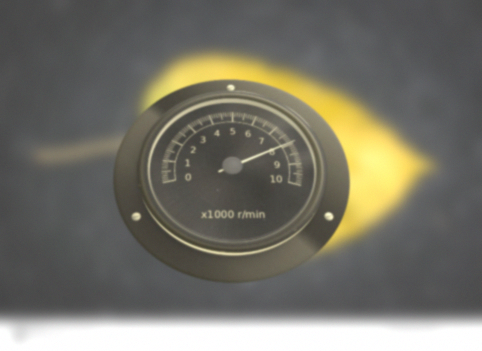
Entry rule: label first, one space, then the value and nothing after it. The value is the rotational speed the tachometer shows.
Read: 8000 rpm
